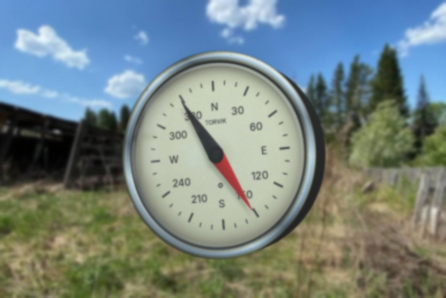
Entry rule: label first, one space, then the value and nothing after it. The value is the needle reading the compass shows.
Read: 150 °
